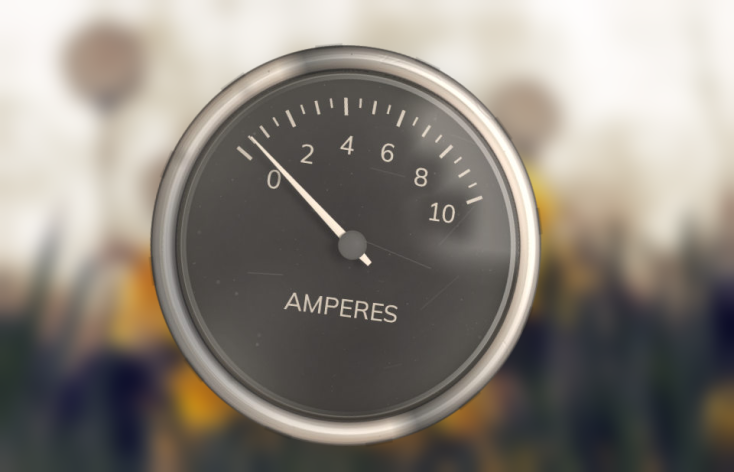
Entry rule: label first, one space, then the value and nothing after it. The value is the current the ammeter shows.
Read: 0.5 A
